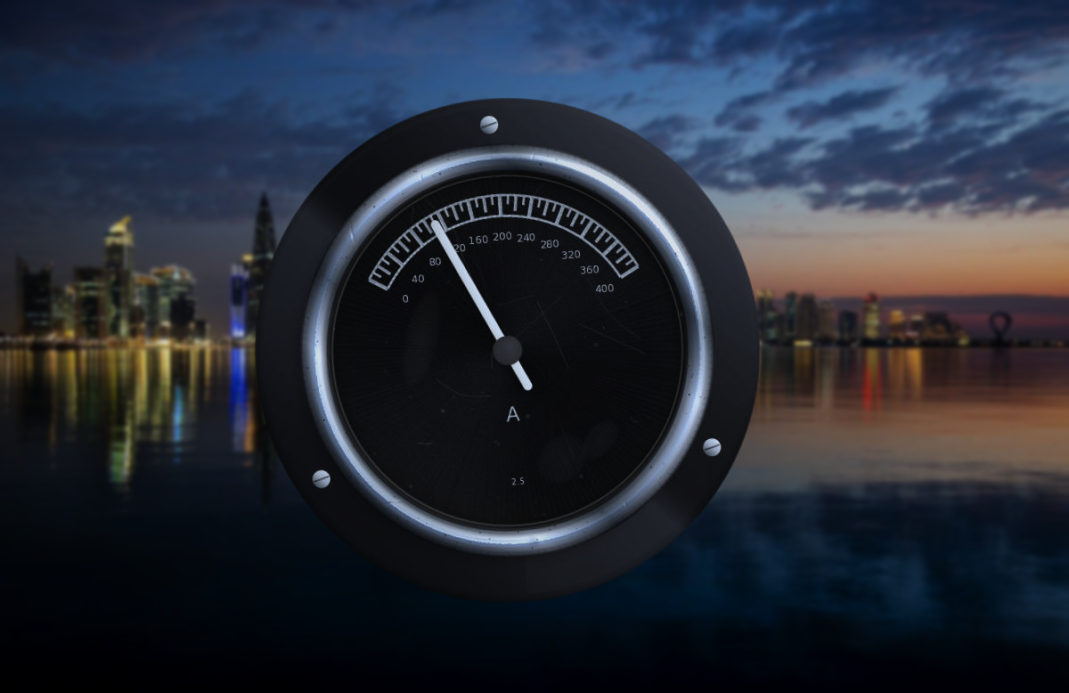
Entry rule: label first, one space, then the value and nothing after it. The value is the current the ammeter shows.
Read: 110 A
